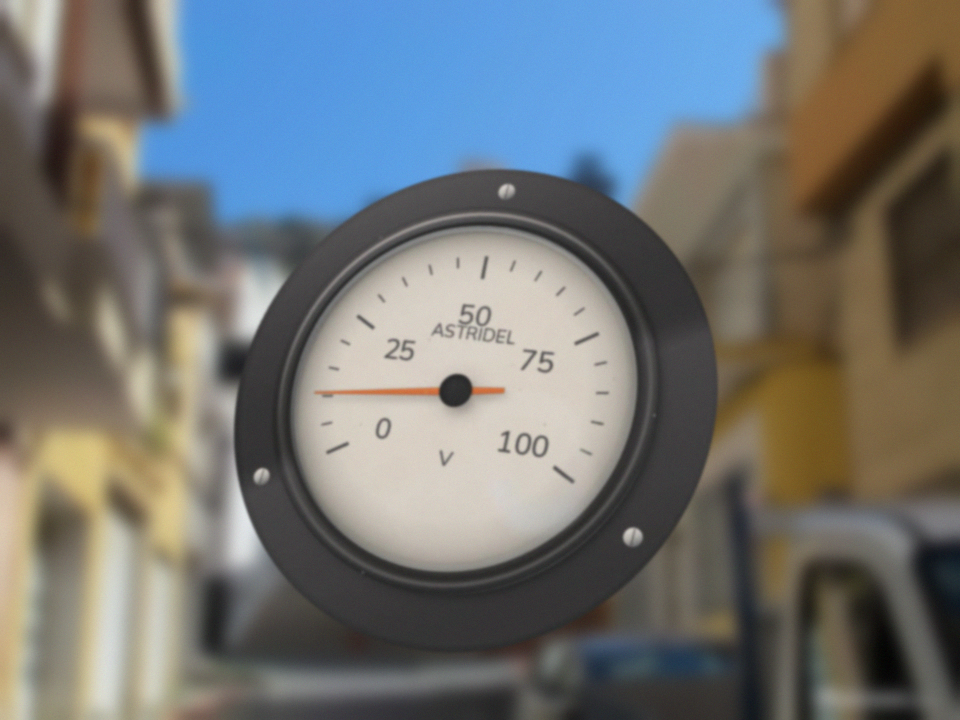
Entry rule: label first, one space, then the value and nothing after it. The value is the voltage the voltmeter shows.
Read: 10 V
